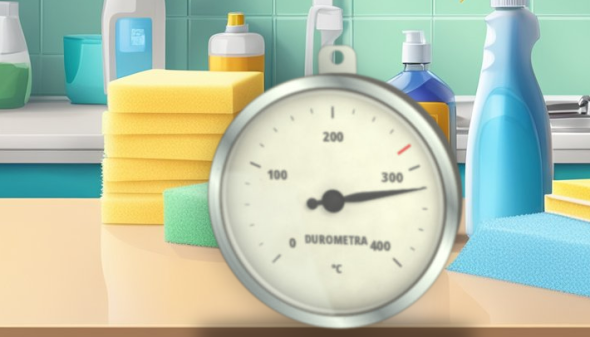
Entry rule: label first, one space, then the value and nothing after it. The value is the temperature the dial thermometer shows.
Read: 320 °C
